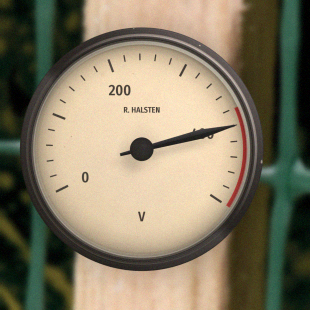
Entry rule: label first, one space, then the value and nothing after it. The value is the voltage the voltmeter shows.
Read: 400 V
